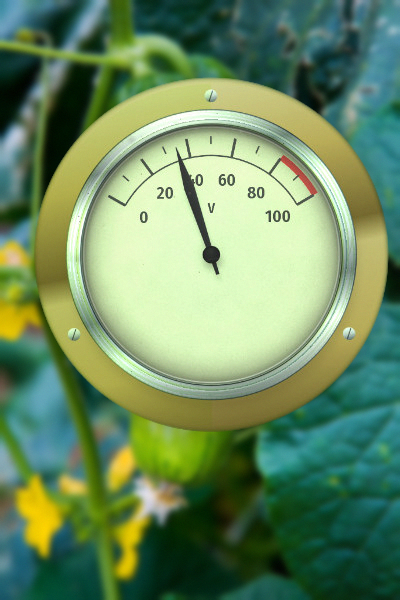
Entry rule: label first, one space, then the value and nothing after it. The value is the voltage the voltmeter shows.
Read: 35 V
